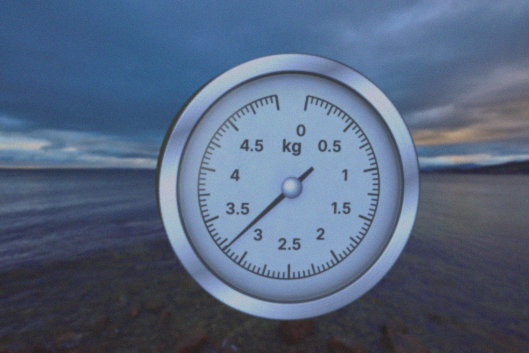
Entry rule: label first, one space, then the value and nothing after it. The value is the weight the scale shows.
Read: 3.2 kg
